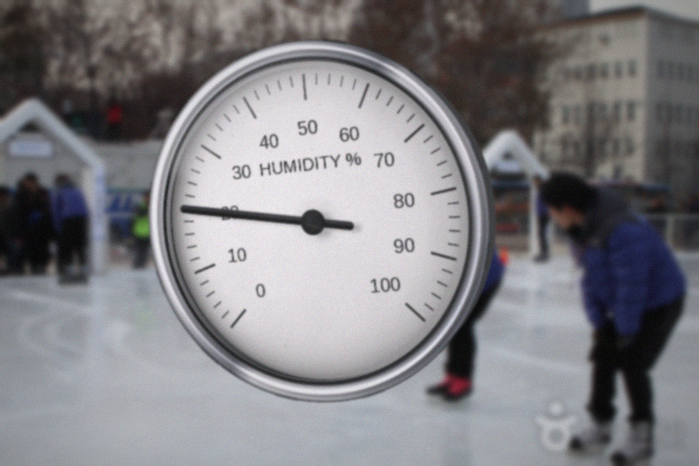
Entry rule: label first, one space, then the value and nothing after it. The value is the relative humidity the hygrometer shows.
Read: 20 %
